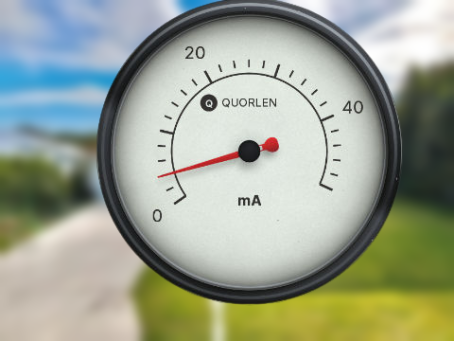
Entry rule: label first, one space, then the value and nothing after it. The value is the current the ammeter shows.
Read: 4 mA
